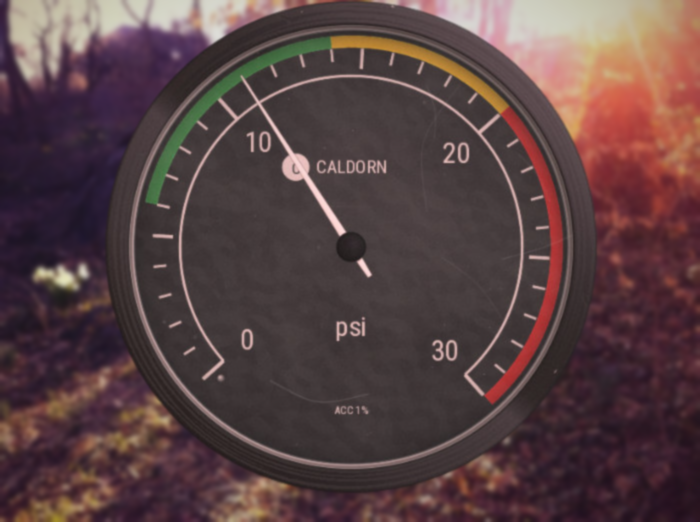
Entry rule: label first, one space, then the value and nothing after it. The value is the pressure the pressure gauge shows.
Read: 11 psi
